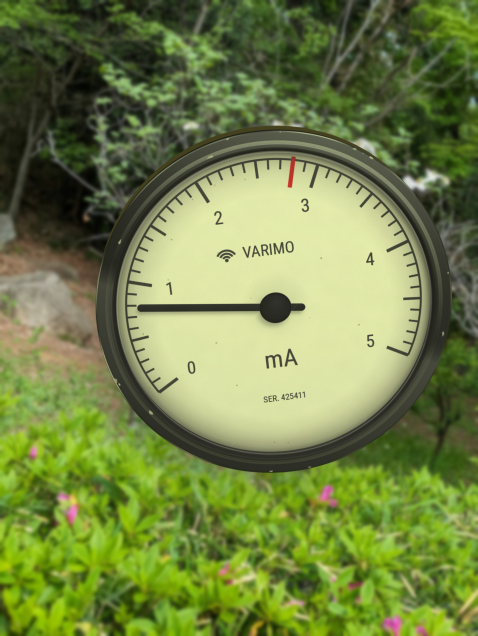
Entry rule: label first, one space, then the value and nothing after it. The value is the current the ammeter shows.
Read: 0.8 mA
